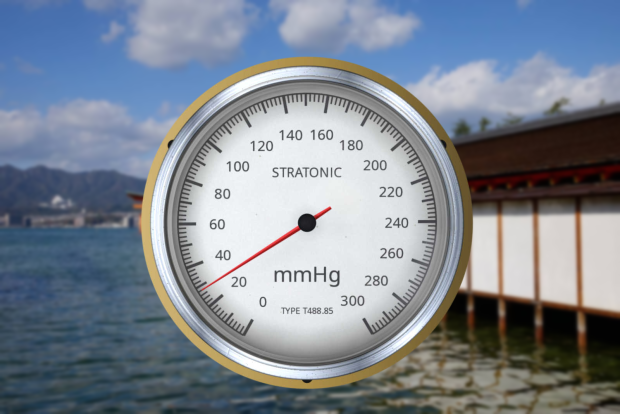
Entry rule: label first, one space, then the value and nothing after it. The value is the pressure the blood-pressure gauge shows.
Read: 28 mmHg
